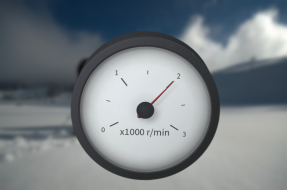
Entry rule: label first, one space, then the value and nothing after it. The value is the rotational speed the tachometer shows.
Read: 2000 rpm
